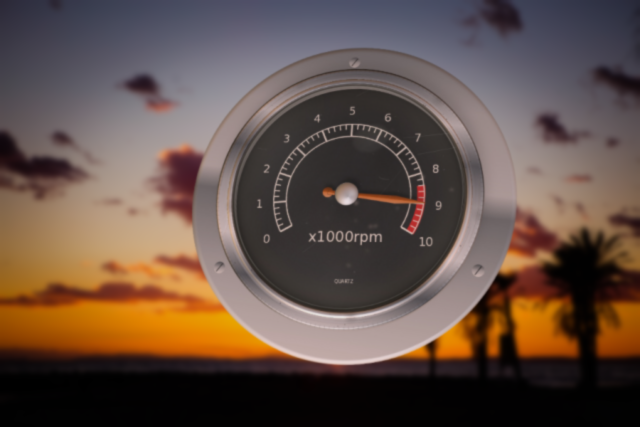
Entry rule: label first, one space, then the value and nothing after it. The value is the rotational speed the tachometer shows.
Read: 9000 rpm
